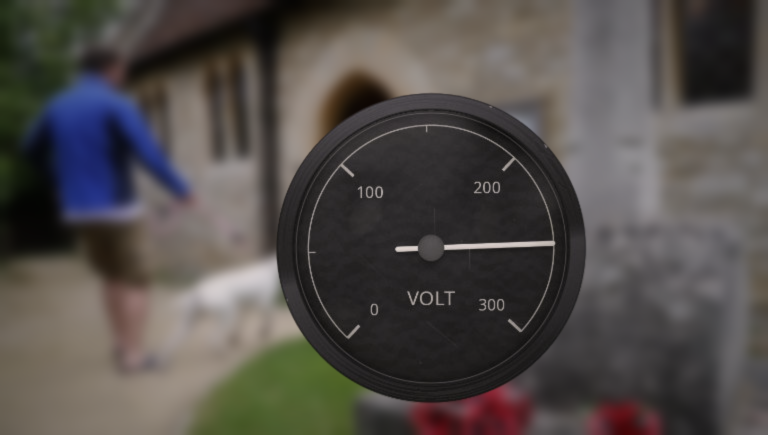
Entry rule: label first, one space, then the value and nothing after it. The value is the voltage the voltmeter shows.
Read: 250 V
